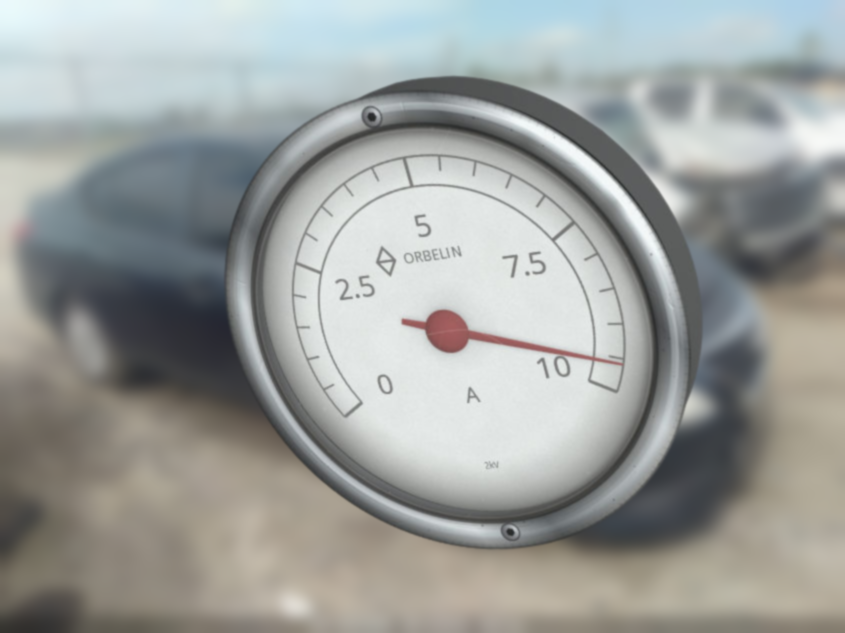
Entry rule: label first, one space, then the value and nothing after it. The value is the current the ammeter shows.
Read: 9.5 A
